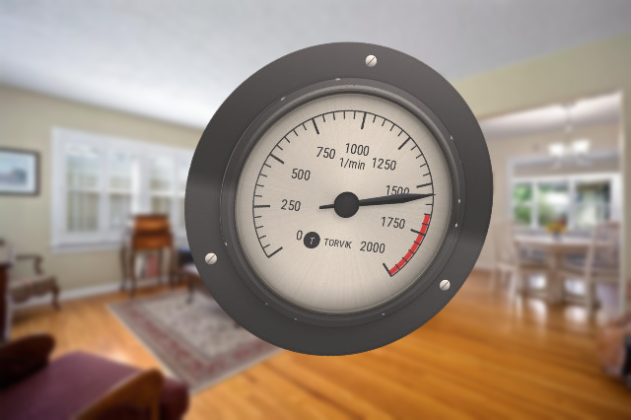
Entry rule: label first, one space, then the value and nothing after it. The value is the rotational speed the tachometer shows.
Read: 1550 rpm
